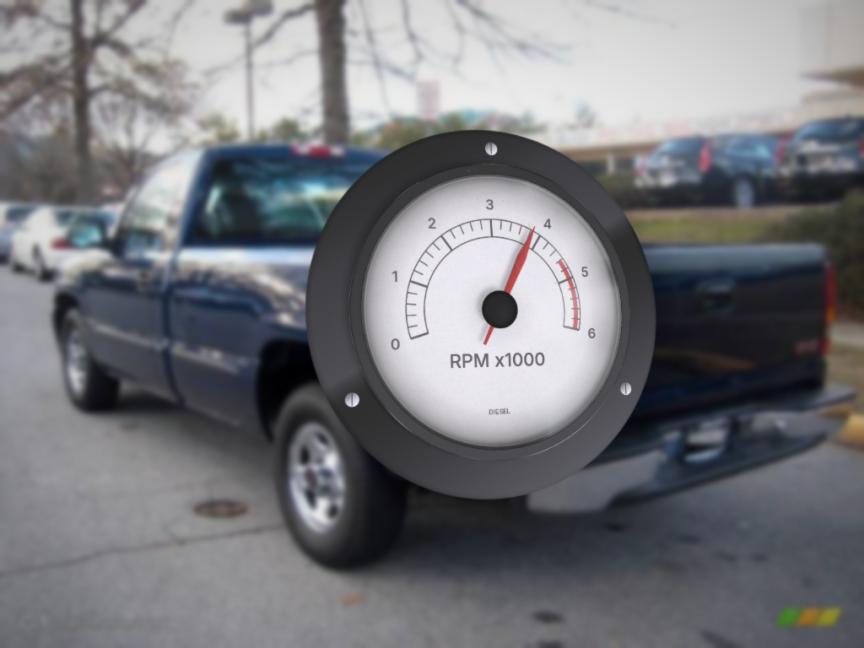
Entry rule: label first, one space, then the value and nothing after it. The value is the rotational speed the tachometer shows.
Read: 3800 rpm
